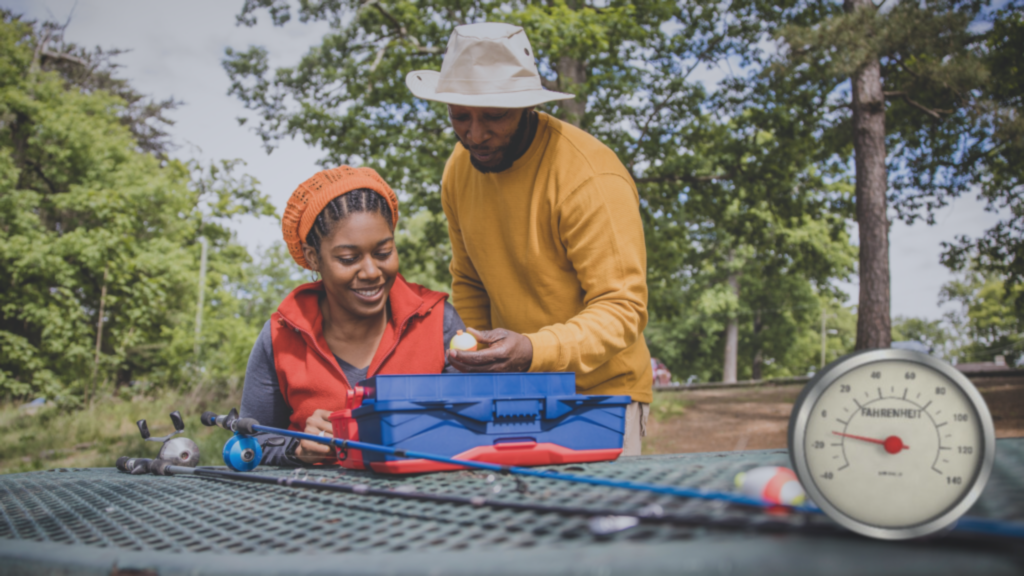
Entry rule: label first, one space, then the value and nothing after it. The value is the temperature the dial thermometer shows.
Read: -10 °F
